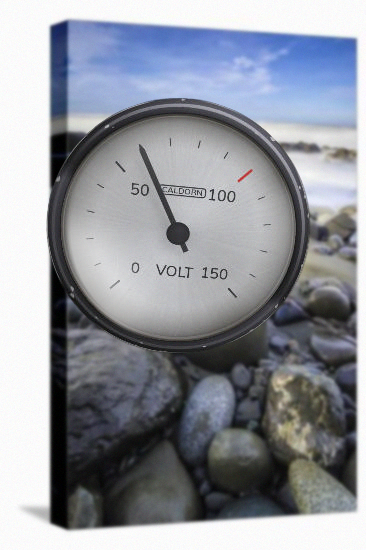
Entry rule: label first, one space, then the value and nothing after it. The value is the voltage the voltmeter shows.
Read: 60 V
